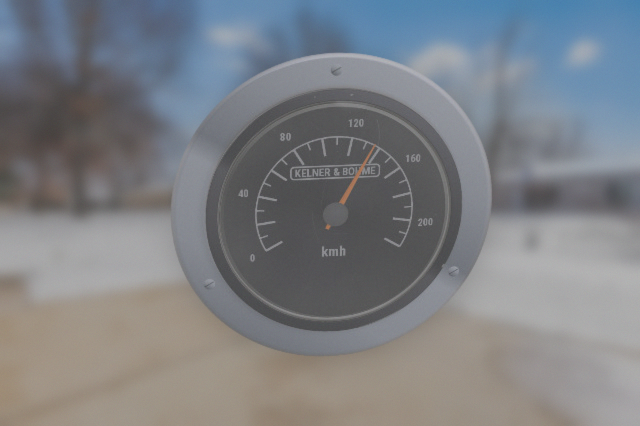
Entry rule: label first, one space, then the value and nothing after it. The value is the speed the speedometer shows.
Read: 135 km/h
